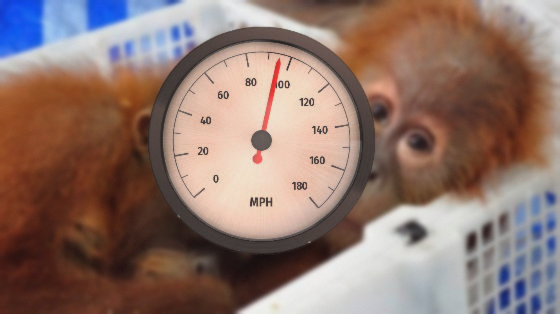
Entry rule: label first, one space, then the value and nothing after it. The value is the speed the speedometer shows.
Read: 95 mph
